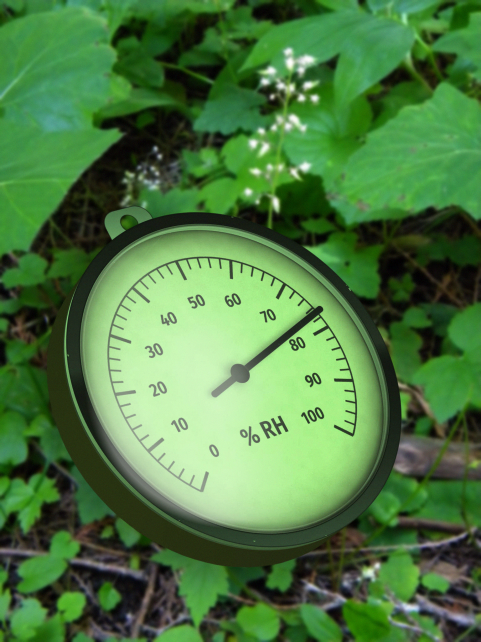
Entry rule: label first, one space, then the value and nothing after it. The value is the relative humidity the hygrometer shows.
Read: 77 %
